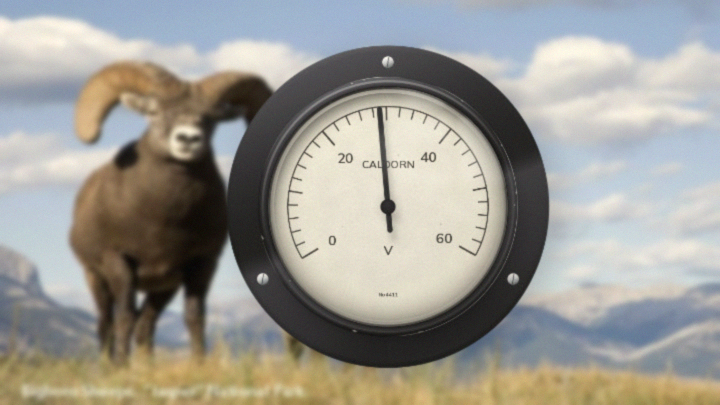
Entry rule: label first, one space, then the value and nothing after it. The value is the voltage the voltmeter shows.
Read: 29 V
